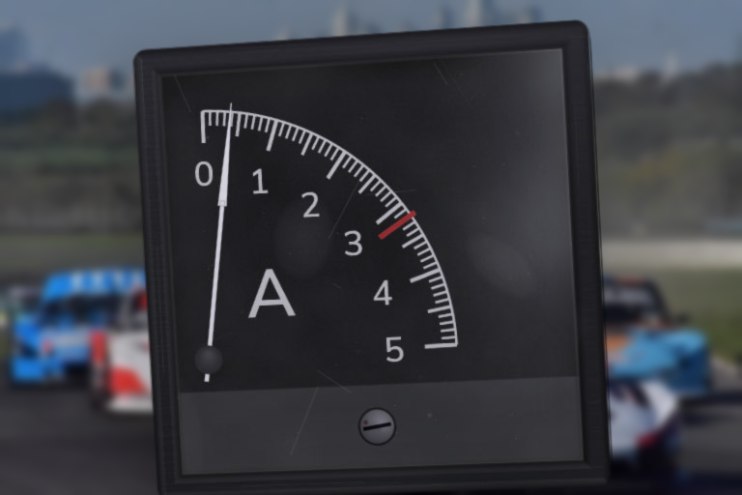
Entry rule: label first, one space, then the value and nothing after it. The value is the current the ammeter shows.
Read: 0.4 A
